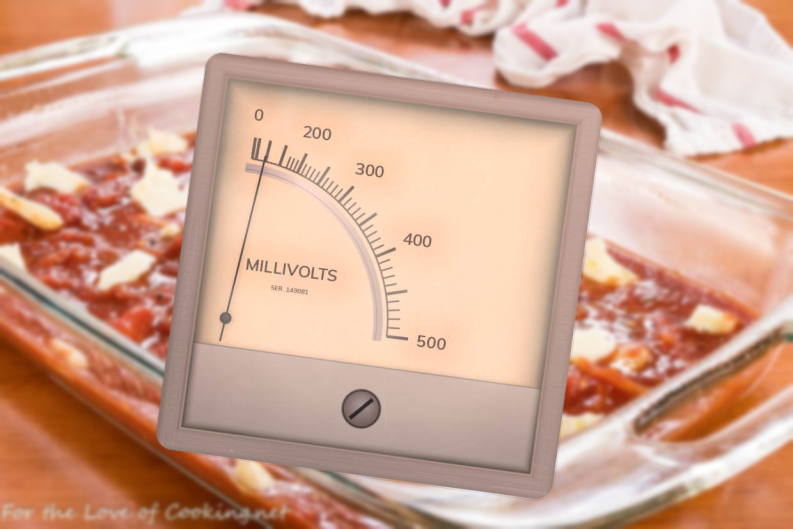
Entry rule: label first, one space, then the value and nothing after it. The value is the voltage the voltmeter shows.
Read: 100 mV
